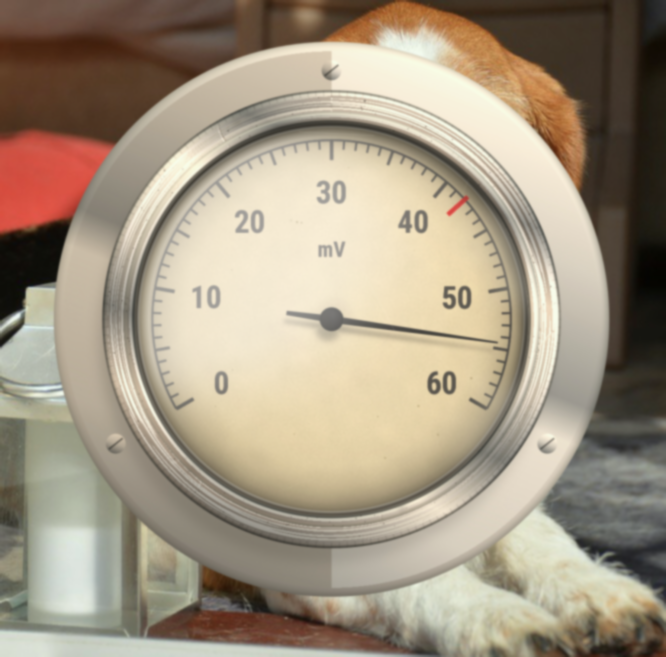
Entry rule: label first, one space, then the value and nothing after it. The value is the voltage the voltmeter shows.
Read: 54.5 mV
